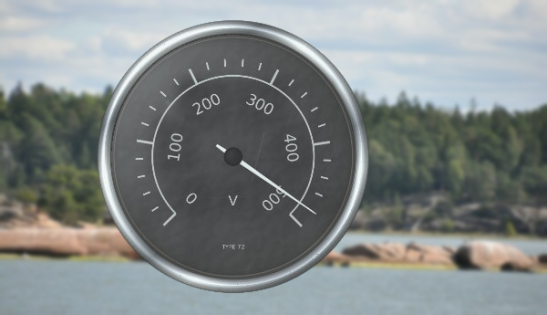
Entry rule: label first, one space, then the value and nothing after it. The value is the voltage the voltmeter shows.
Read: 480 V
